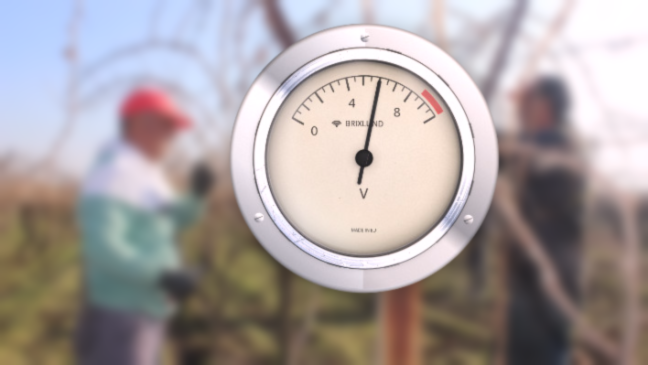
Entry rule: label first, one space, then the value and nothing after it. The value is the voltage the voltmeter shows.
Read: 6 V
